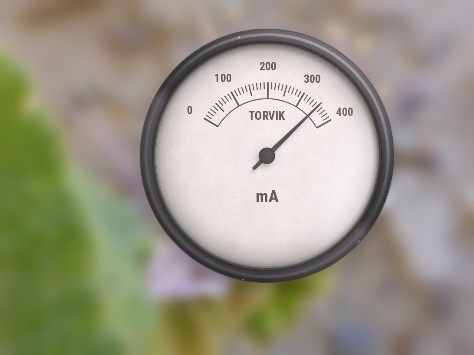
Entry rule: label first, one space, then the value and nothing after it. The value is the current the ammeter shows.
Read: 350 mA
